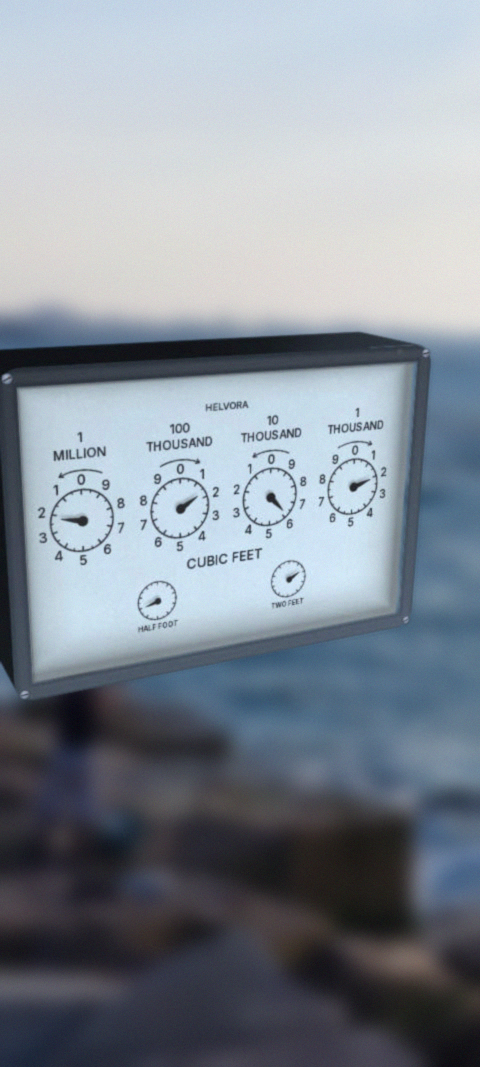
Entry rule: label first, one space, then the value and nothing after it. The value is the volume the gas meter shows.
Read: 216200 ft³
